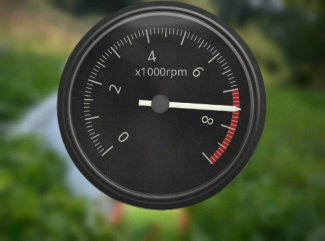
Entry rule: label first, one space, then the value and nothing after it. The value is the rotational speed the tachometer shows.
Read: 7500 rpm
